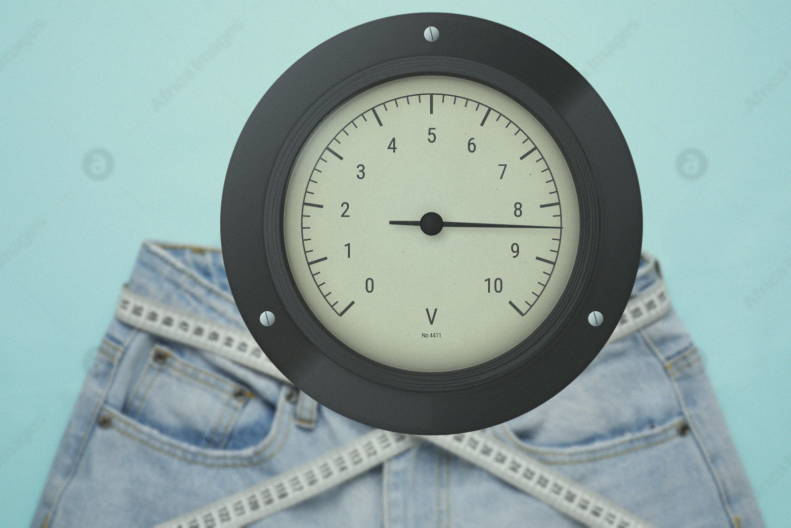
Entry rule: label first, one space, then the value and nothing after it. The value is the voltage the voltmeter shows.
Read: 8.4 V
